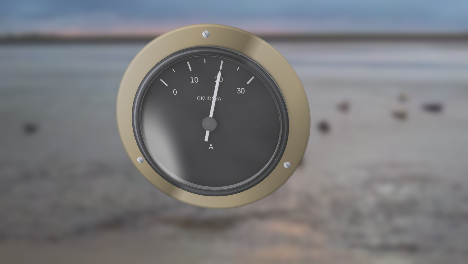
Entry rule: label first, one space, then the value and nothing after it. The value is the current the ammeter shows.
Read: 20 A
